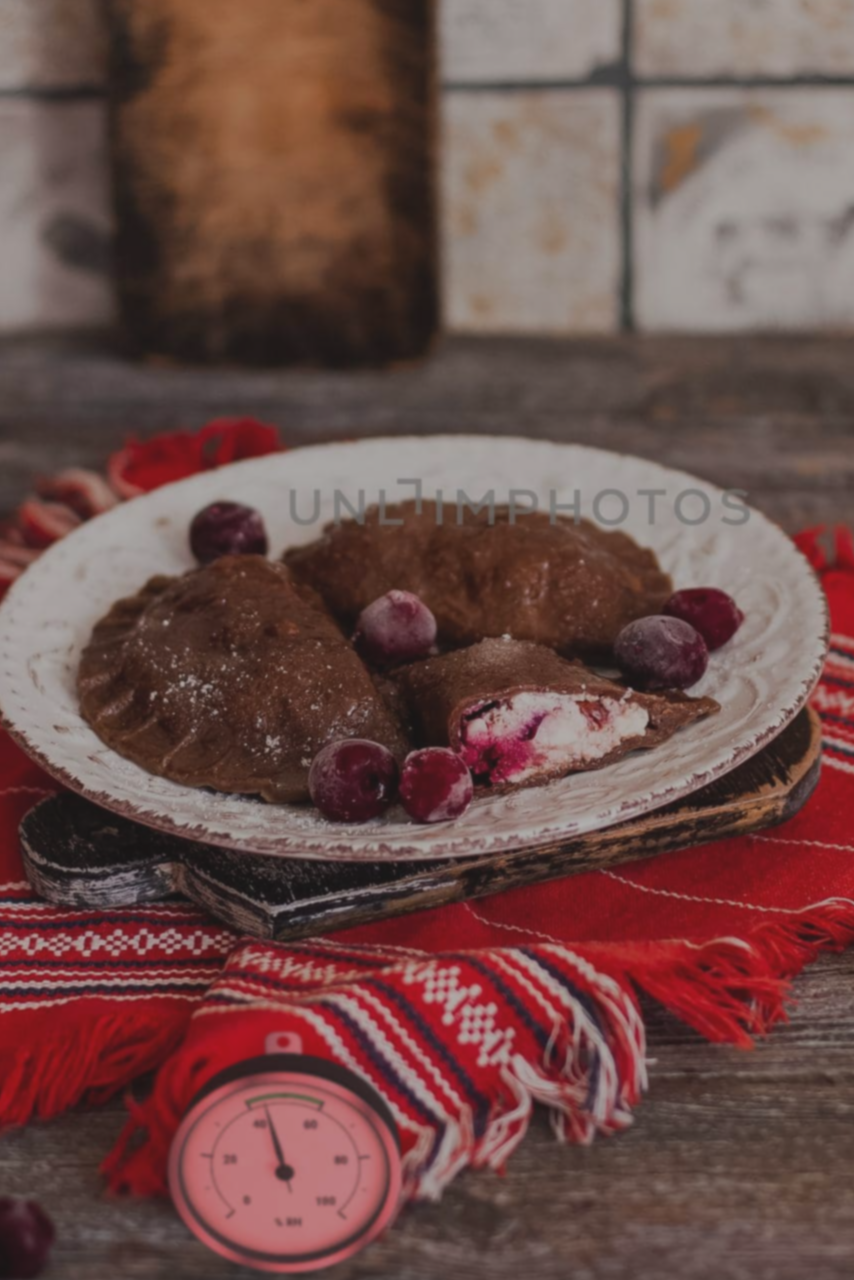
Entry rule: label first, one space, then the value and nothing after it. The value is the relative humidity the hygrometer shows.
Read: 45 %
